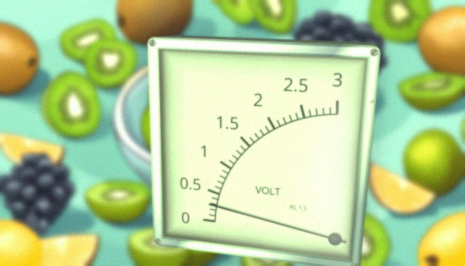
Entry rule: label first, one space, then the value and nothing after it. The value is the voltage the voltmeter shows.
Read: 0.3 V
